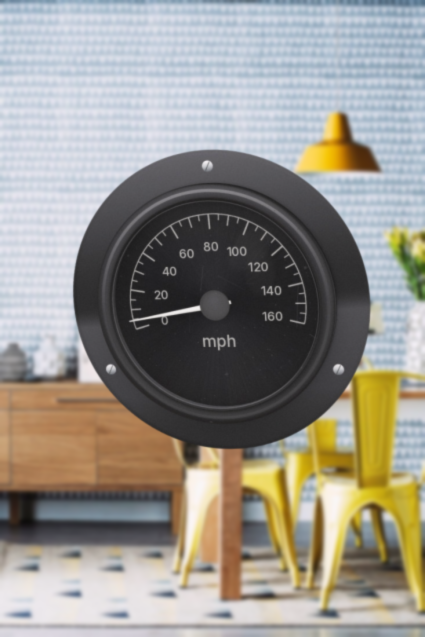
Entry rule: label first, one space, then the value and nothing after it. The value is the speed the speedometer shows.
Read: 5 mph
